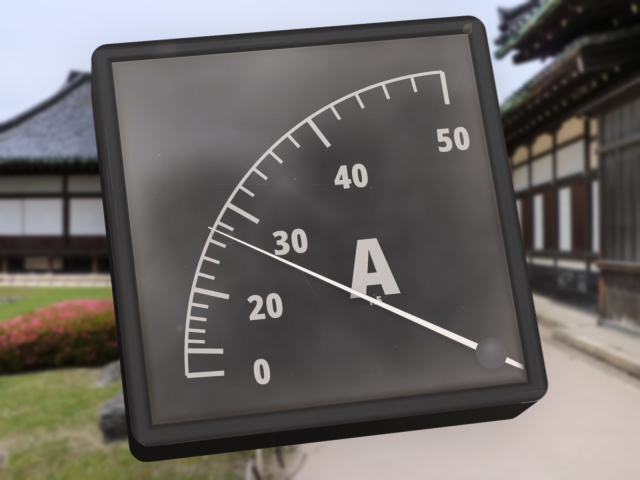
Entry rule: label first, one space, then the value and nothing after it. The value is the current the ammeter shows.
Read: 27 A
